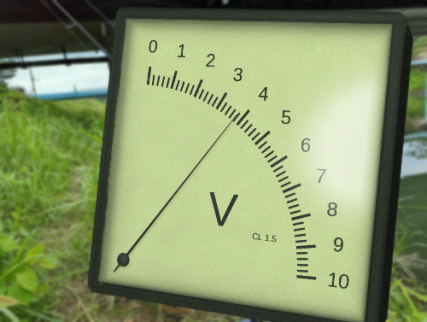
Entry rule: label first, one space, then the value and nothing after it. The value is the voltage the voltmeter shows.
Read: 3.8 V
